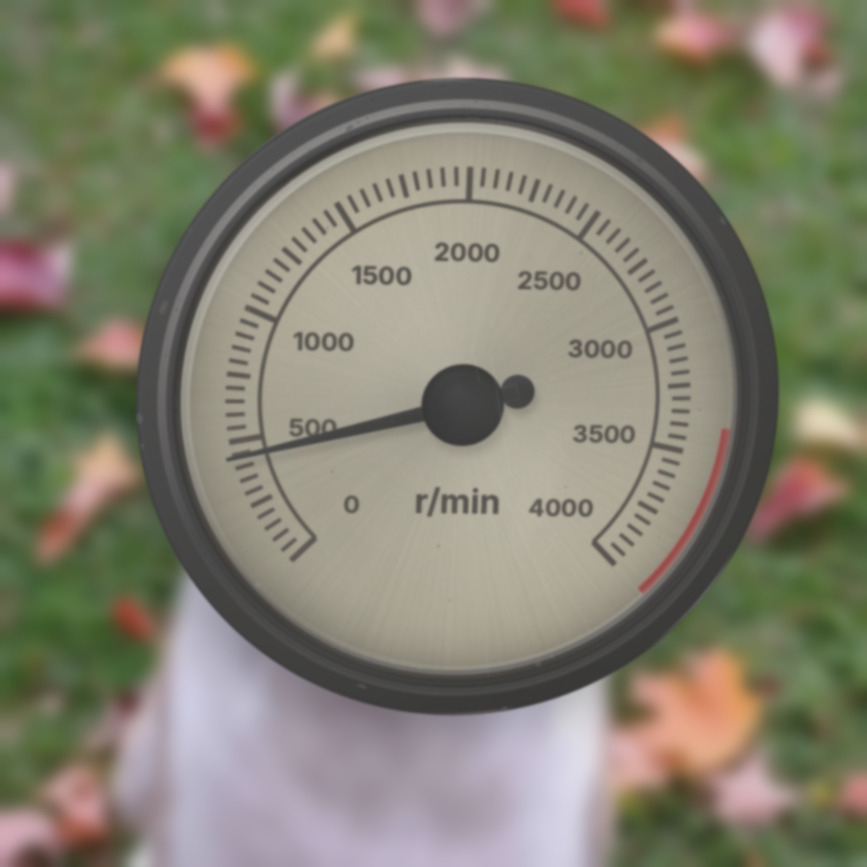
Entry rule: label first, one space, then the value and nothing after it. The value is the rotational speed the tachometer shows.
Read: 450 rpm
